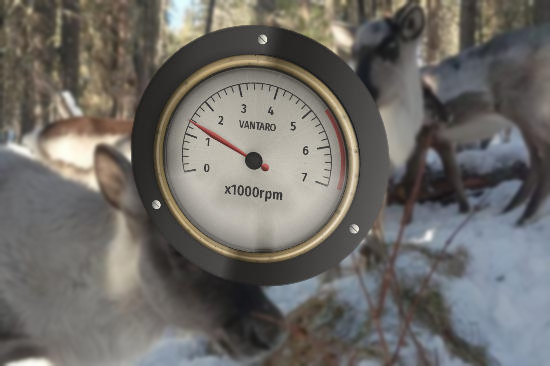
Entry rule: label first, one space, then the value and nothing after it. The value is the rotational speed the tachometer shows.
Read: 1400 rpm
